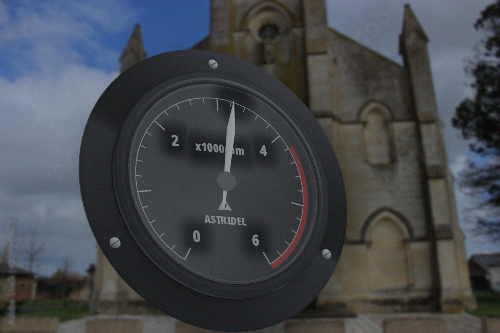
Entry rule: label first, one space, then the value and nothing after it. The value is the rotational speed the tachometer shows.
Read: 3200 rpm
